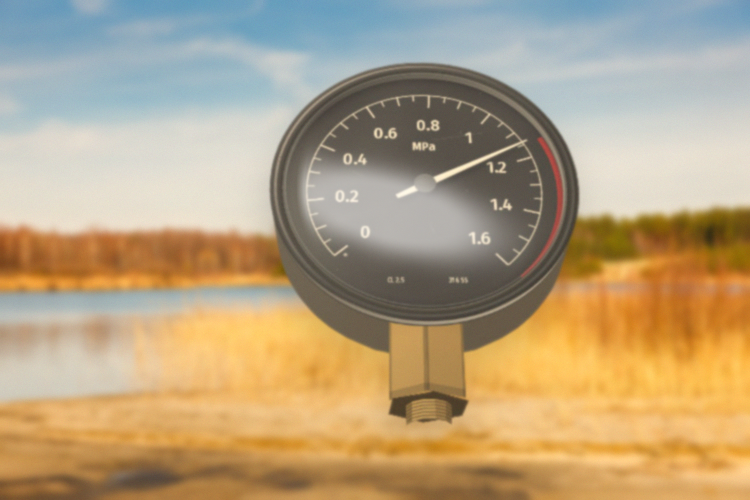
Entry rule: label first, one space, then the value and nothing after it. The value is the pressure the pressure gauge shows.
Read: 1.15 MPa
